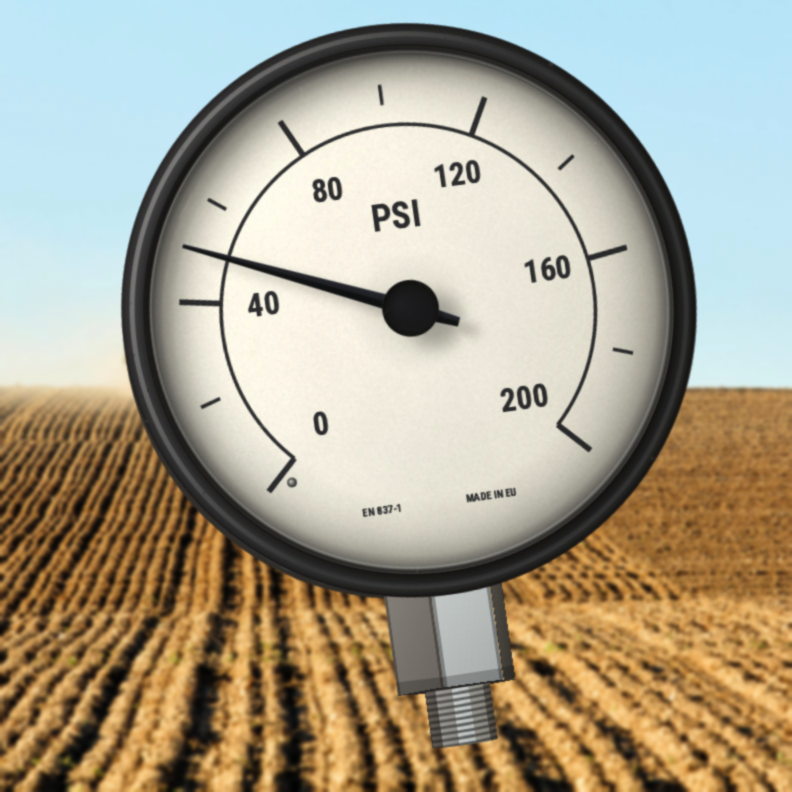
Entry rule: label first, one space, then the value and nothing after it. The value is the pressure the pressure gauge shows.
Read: 50 psi
